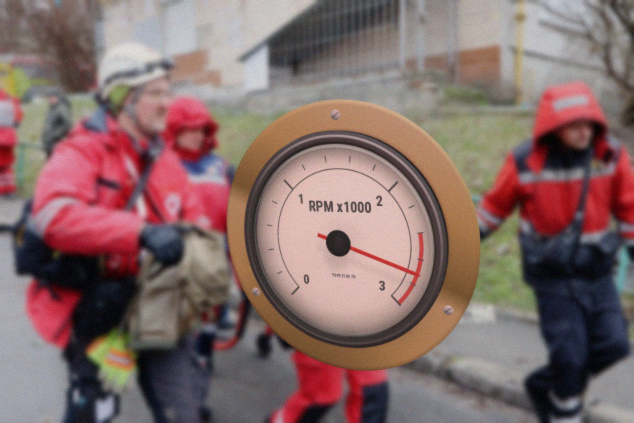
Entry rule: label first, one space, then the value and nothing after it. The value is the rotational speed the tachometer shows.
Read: 2700 rpm
